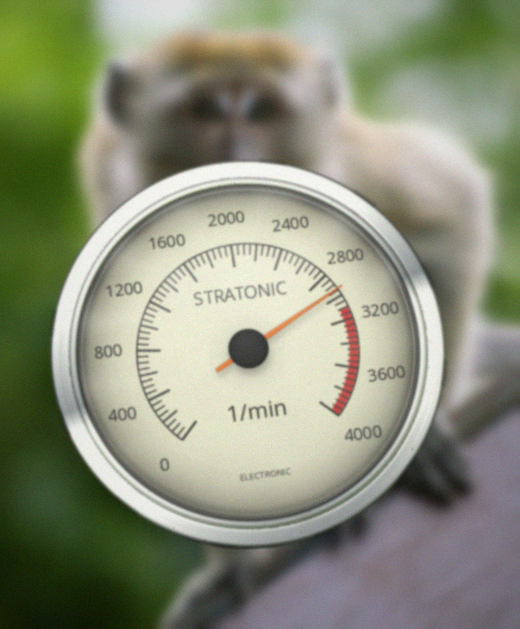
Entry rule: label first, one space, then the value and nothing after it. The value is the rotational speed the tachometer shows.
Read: 2950 rpm
